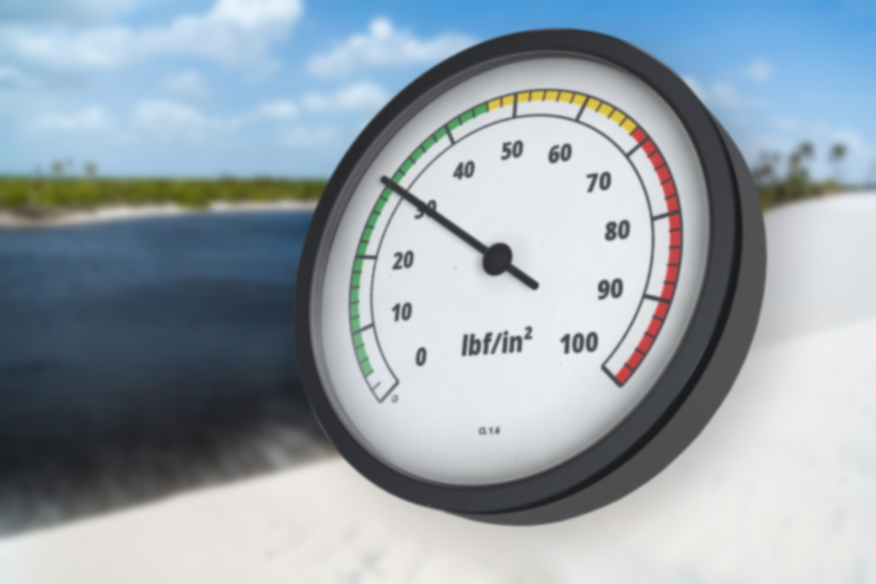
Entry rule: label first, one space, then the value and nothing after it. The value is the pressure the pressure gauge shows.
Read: 30 psi
